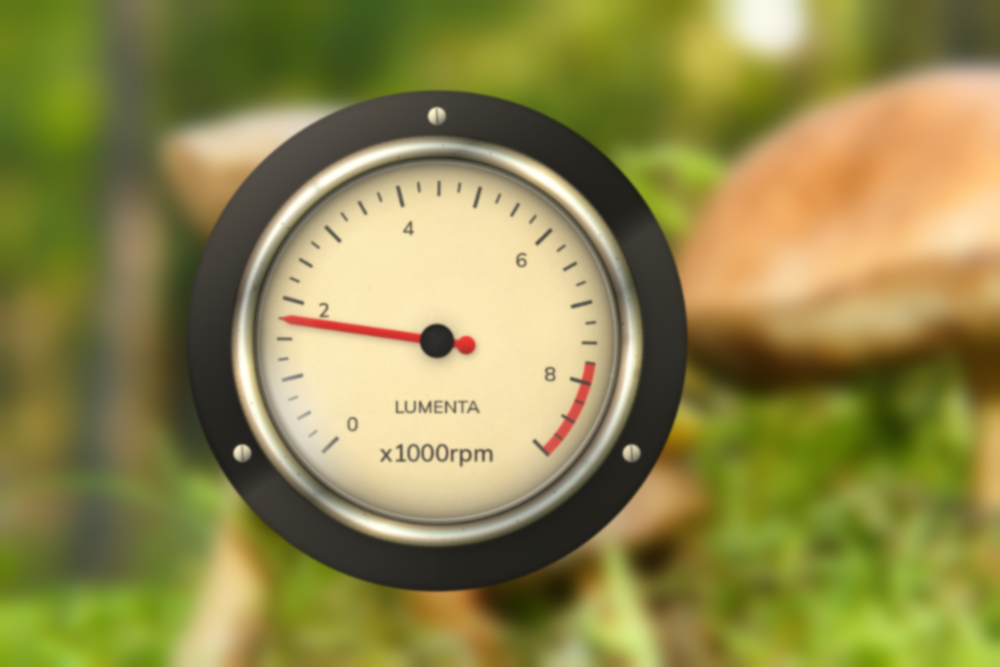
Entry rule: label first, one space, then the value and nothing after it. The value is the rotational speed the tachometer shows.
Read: 1750 rpm
